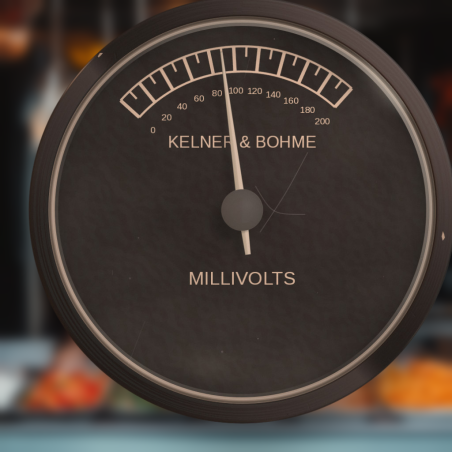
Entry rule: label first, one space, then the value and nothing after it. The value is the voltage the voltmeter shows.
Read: 90 mV
